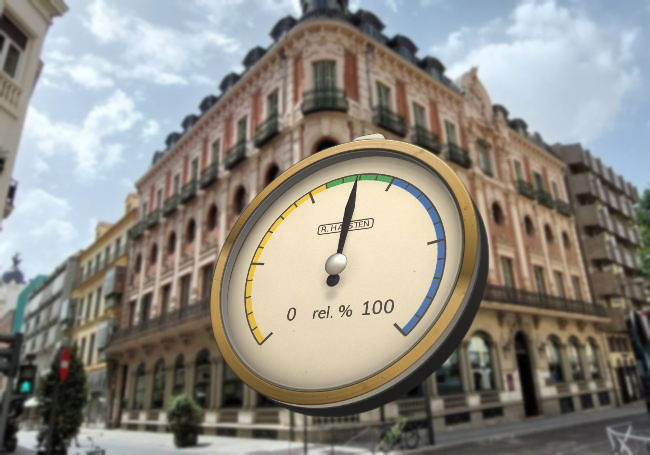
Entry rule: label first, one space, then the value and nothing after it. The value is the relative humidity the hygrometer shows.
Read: 52 %
